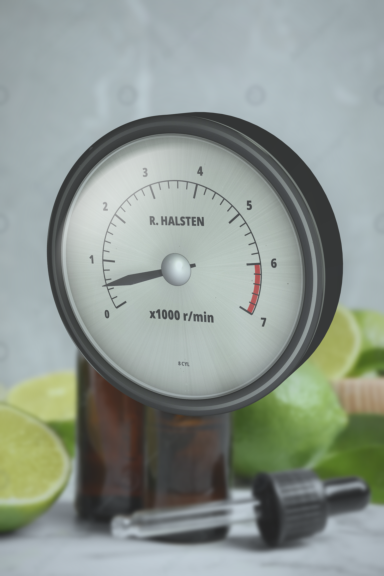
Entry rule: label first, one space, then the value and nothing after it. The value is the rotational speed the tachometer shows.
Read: 500 rpm
